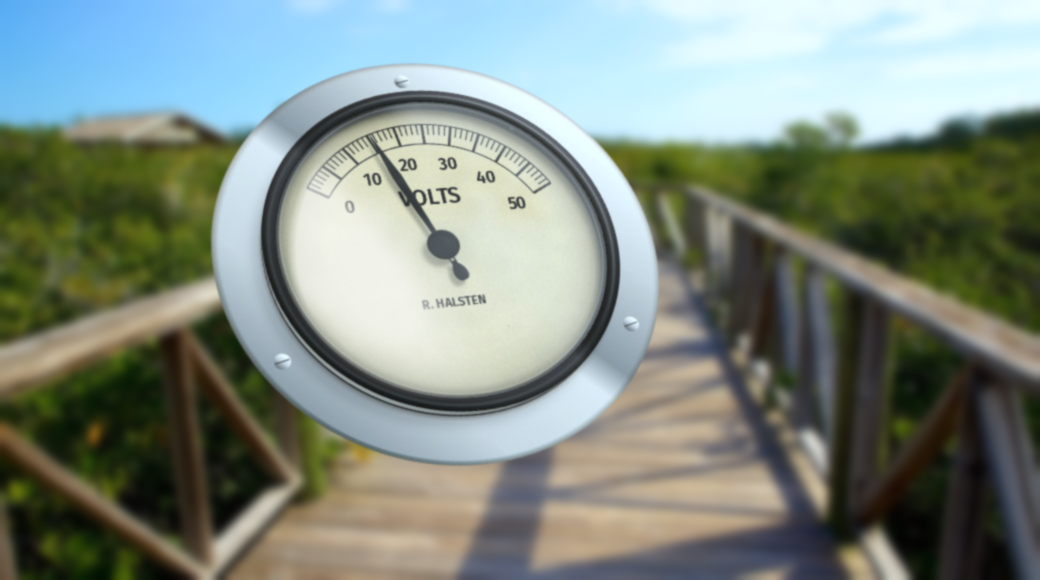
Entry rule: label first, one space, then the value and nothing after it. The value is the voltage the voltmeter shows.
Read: 15 V
